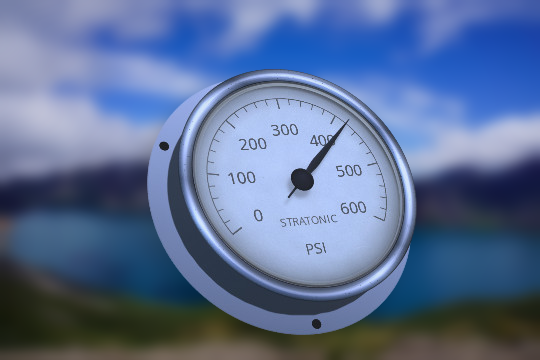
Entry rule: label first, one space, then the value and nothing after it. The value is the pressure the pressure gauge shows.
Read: 420 psi
